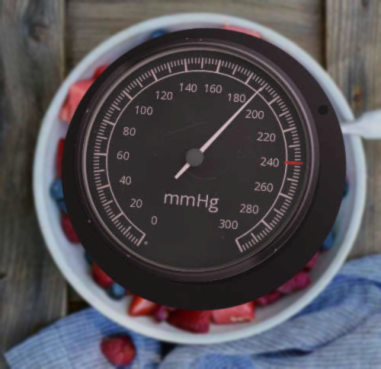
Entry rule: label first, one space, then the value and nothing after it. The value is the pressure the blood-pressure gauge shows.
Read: 190 mmHg
